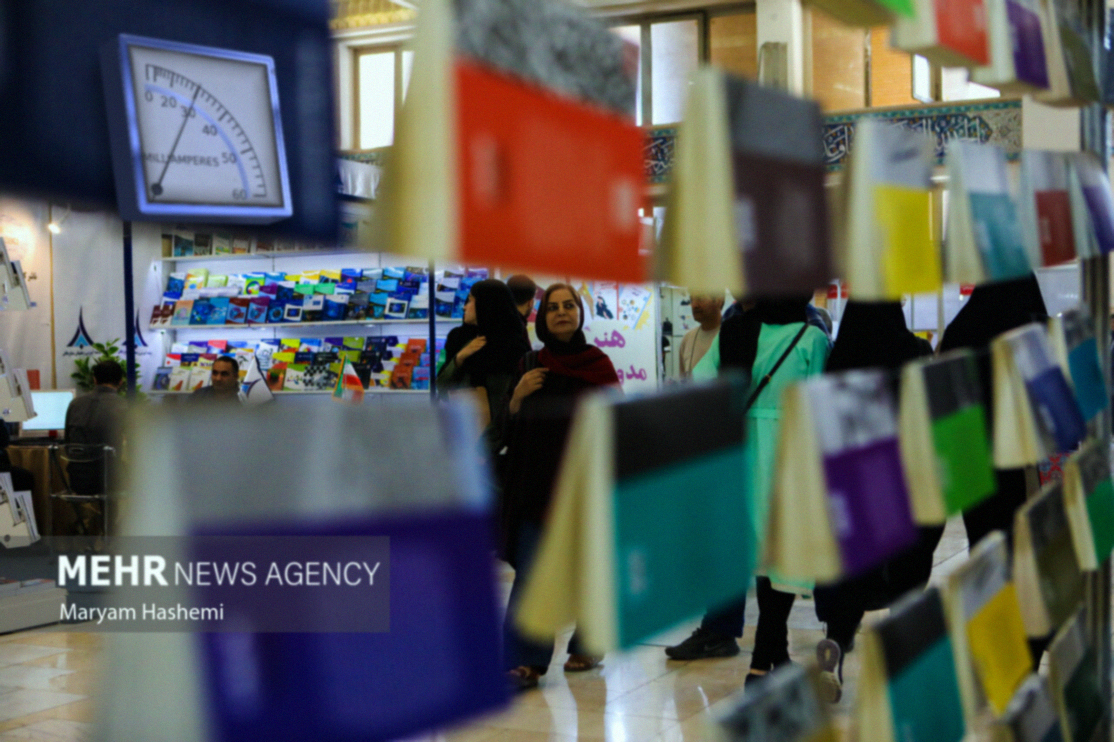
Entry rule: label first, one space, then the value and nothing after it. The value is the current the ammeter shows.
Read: 30 mA
